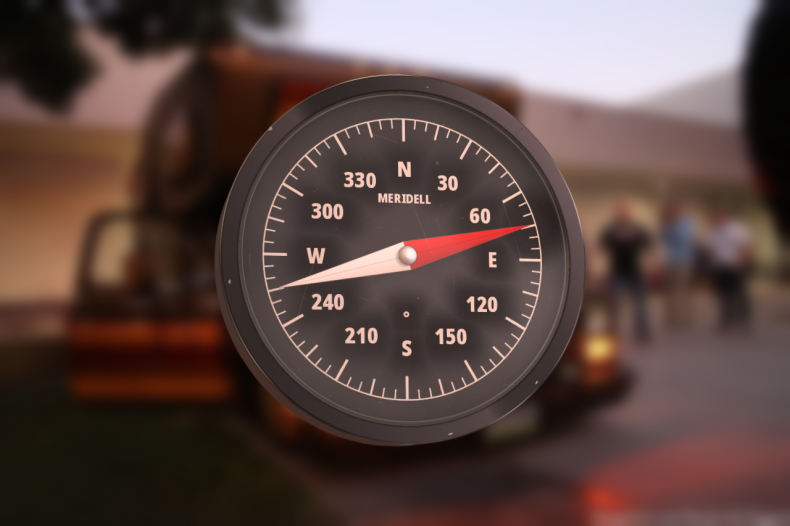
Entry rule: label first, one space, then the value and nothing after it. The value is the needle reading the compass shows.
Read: 75 °
